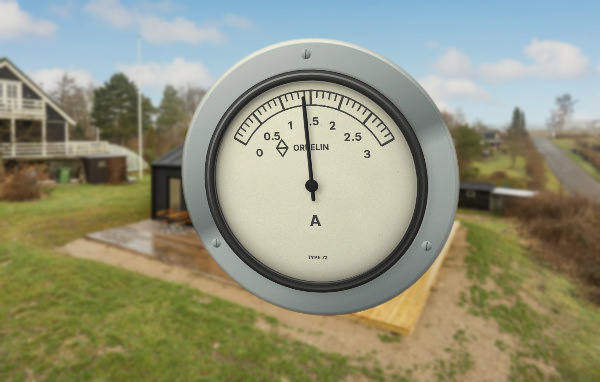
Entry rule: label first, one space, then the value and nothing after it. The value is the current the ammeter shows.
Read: 1.4 A
